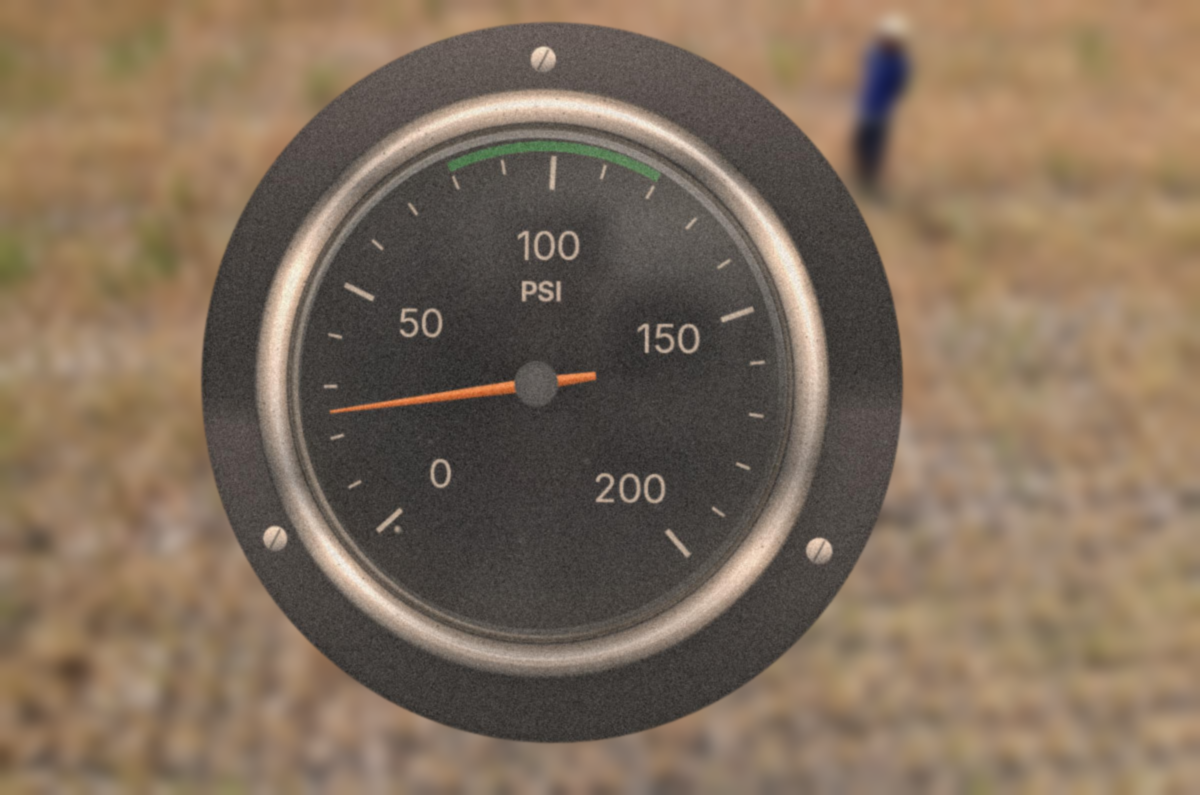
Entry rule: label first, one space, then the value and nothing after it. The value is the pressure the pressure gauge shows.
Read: 25 psi
